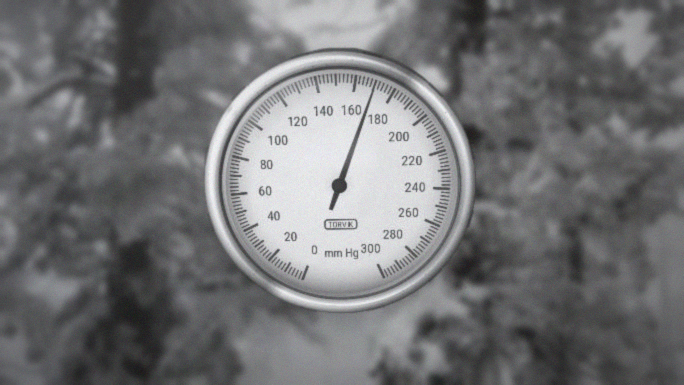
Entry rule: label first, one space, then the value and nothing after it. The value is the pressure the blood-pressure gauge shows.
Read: 170 mmHg
